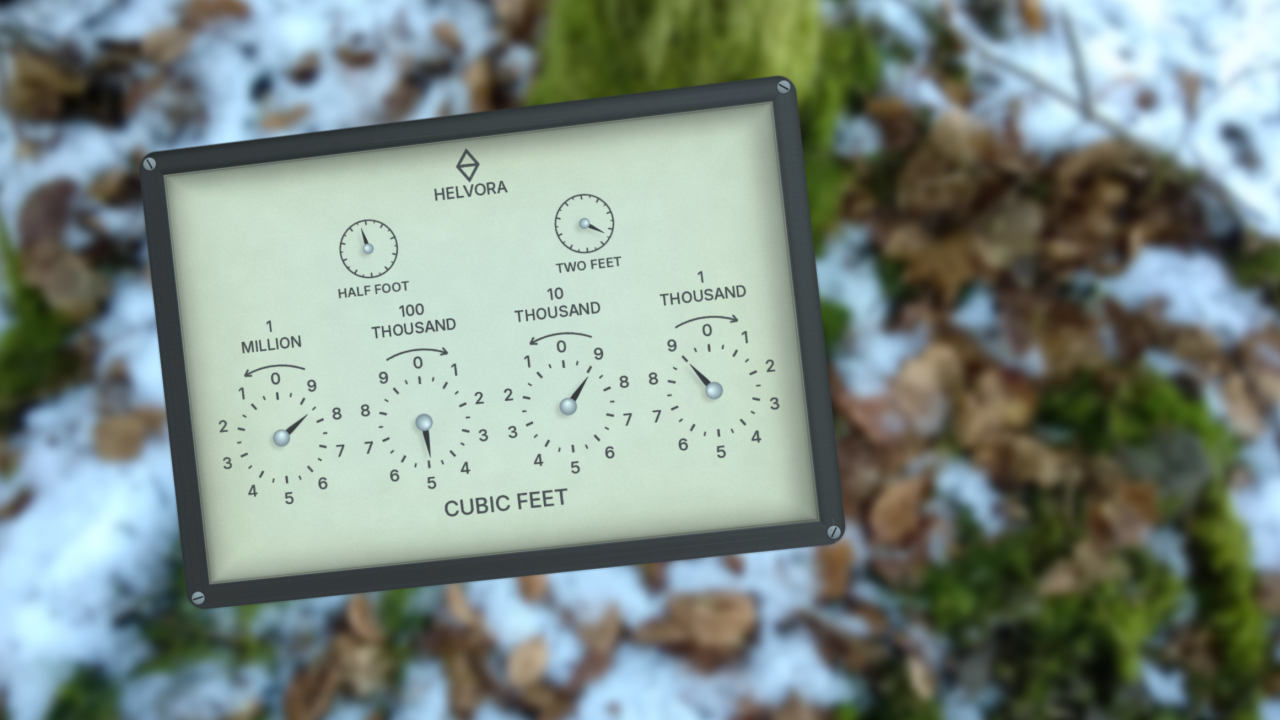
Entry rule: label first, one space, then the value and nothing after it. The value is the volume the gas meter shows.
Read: 848900 ft³
